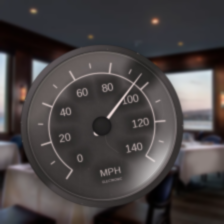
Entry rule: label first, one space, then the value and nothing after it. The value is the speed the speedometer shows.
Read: 95 mph
